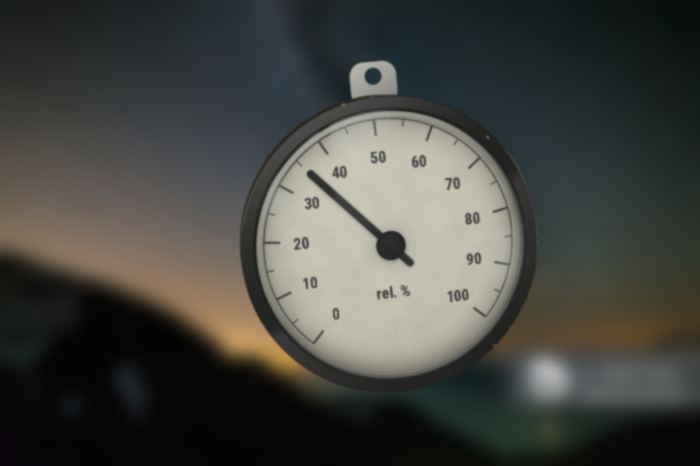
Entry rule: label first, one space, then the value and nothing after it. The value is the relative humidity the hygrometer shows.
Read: 35 %
